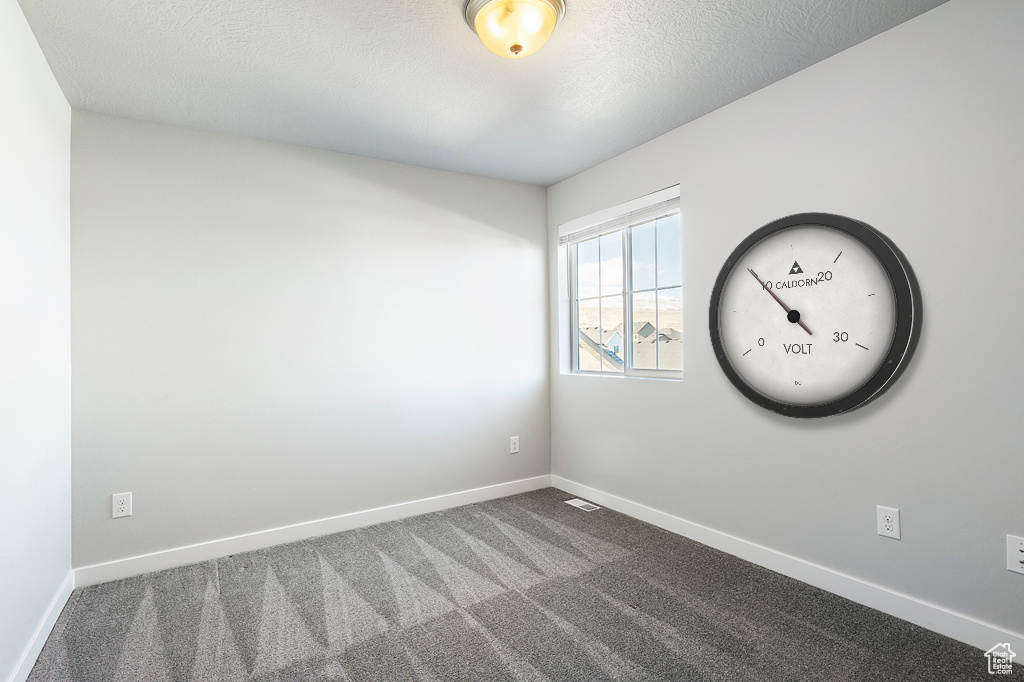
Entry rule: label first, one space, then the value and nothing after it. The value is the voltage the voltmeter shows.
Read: 10 V
